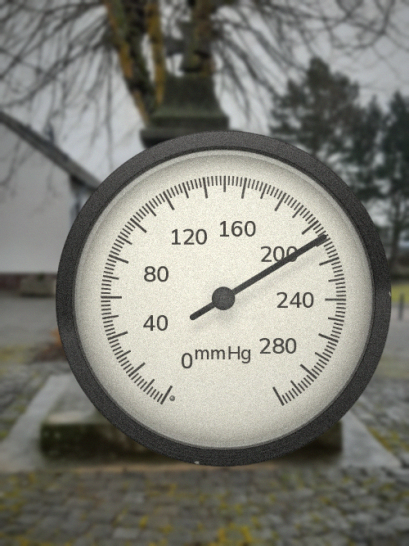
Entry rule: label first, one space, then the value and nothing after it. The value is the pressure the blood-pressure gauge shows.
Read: 208 mmHg
